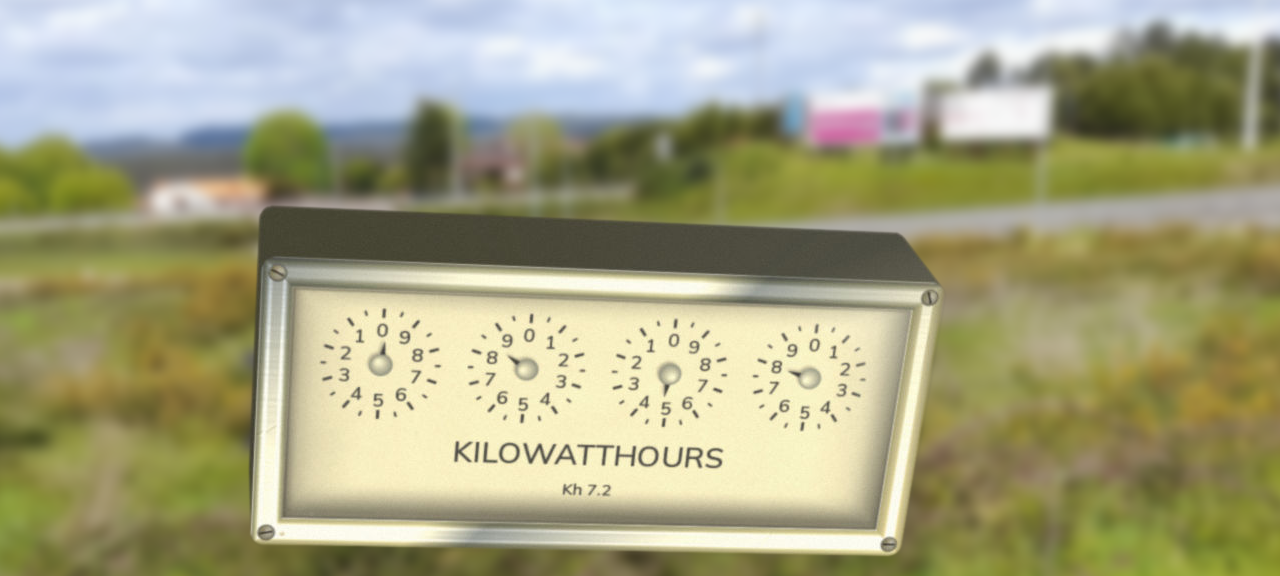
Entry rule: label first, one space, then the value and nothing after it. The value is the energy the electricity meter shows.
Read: 9848 kWh
